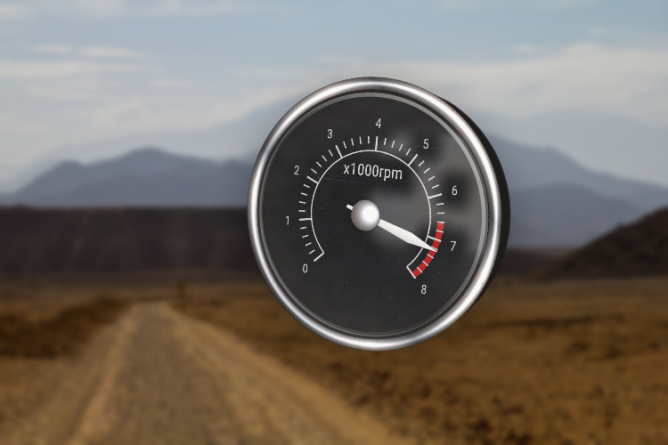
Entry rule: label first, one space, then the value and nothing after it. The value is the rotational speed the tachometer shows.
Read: 7200 rpm
